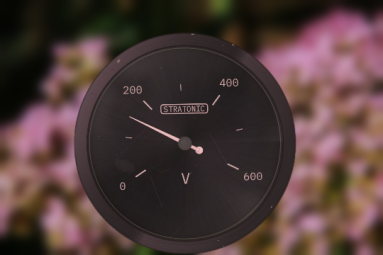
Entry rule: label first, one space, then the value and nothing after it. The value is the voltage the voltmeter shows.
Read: 150 V
